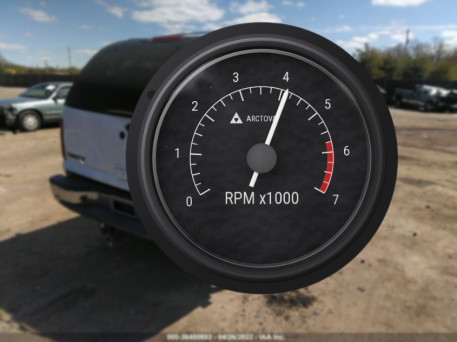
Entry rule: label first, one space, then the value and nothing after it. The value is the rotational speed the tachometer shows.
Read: 4125 rpm
